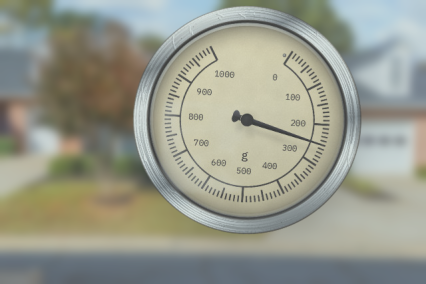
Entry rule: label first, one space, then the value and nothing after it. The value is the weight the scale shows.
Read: 250 g
